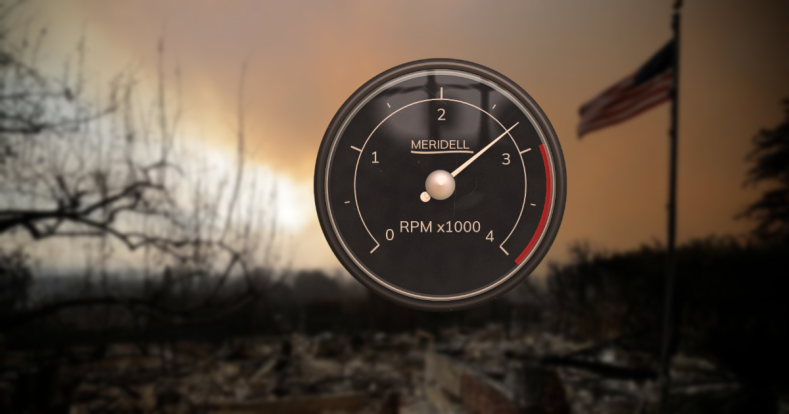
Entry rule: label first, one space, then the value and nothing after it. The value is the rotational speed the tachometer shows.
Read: 2750 rpm
